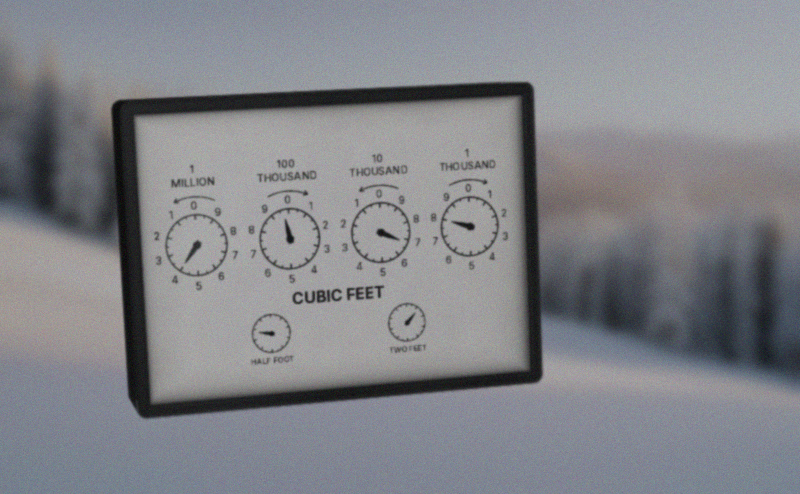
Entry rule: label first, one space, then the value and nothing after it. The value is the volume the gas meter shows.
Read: 396800 ft³
